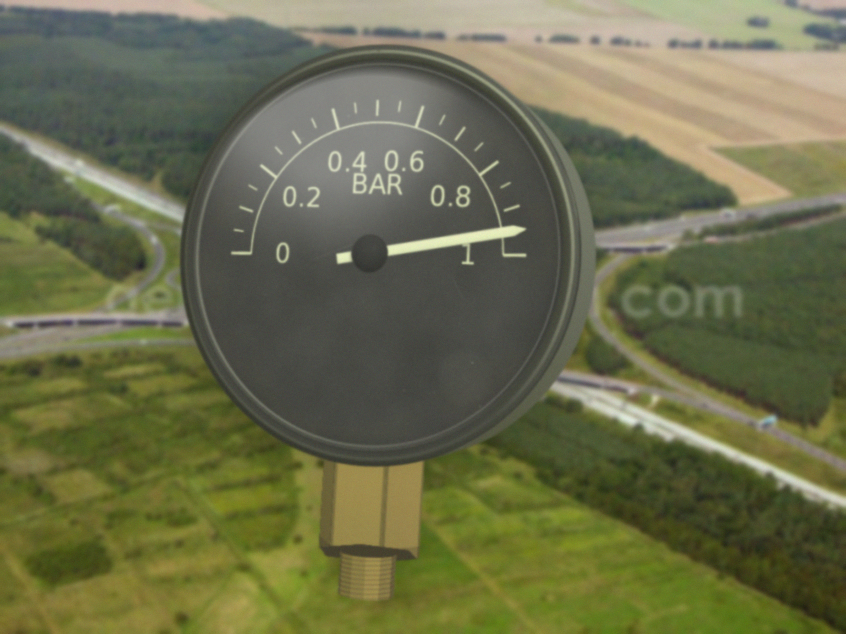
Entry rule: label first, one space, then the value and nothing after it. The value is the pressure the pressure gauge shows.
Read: 0.95 bar
